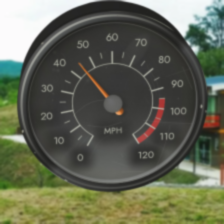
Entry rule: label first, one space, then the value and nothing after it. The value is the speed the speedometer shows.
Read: 45 mph
